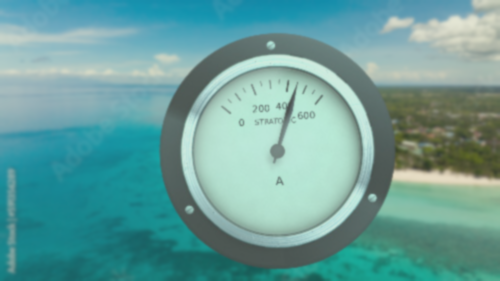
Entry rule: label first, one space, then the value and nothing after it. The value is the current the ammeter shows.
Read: 450 A
